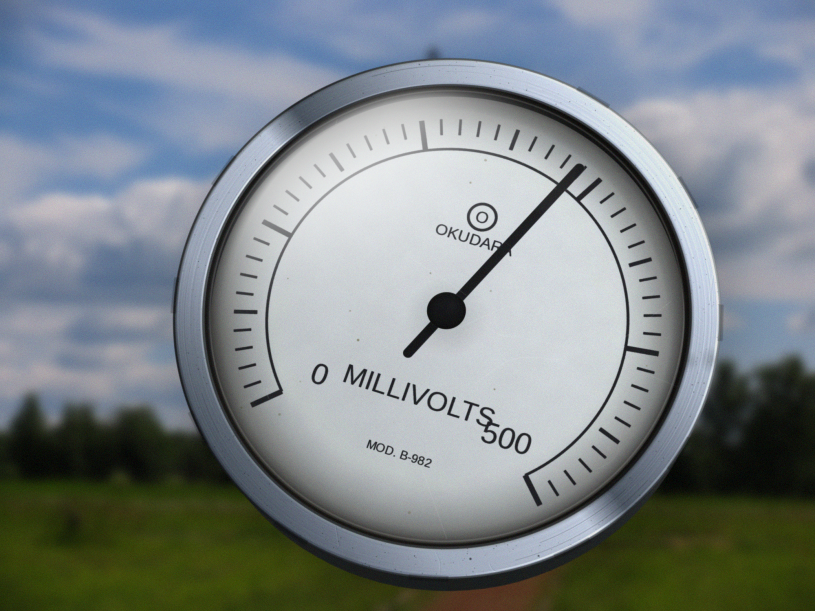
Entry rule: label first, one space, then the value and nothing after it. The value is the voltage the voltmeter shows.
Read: 290 mV
